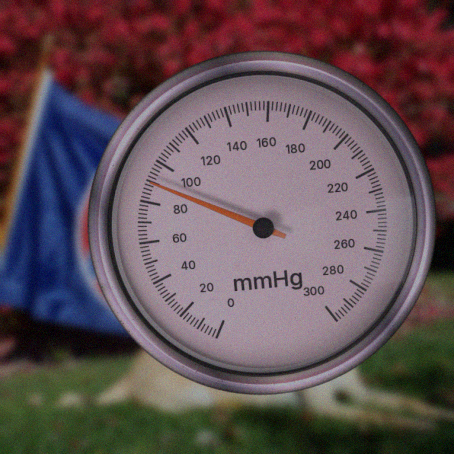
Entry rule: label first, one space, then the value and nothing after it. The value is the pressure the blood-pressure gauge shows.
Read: 90 mmHg
